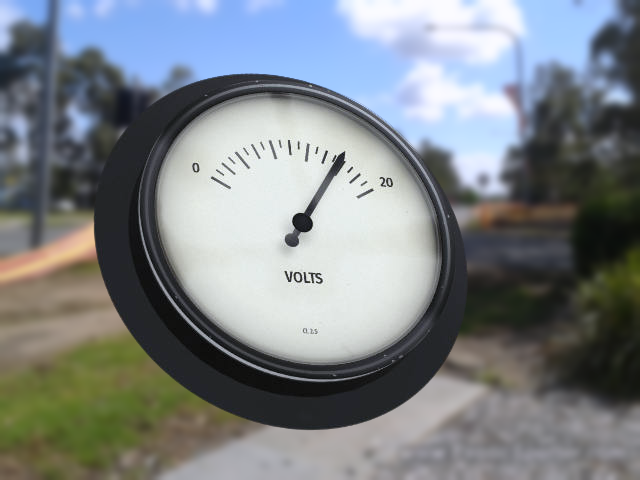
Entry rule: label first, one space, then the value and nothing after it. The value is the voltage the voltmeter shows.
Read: 15.5 V
